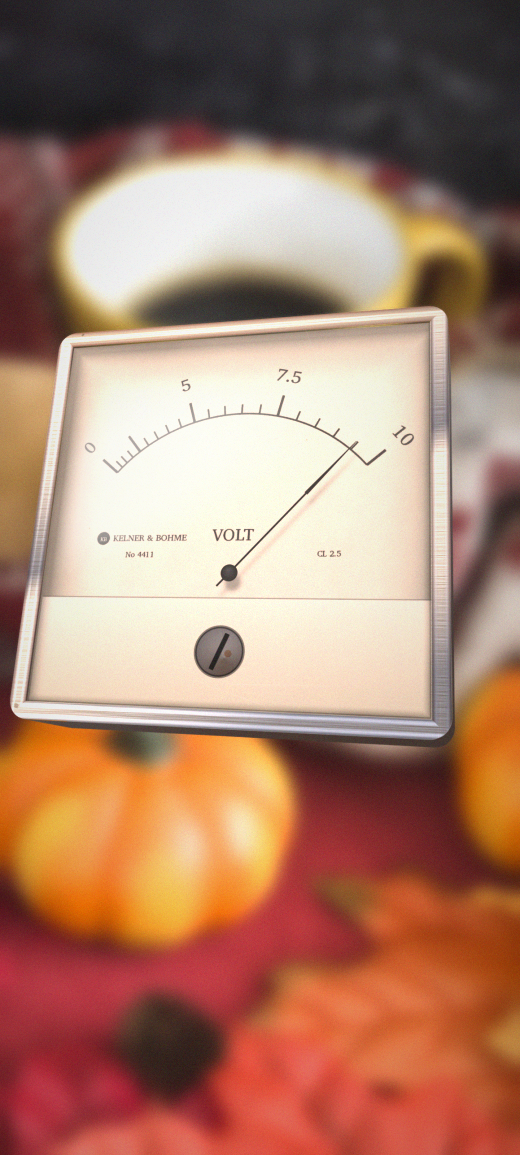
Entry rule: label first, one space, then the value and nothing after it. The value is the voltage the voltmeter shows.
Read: 9.5 V
